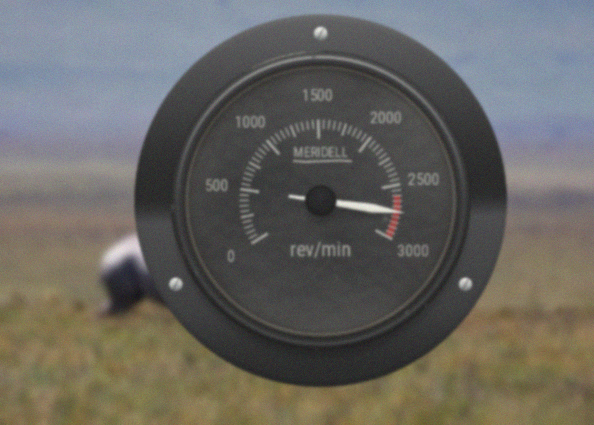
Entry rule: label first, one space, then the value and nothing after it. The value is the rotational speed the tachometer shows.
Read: 2750 rpm
